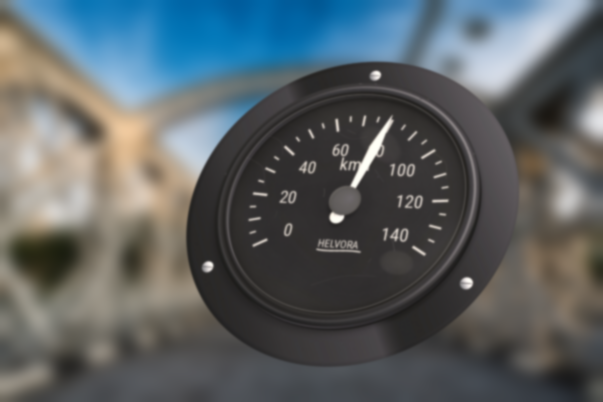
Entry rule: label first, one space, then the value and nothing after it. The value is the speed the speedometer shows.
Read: 80 km/h
